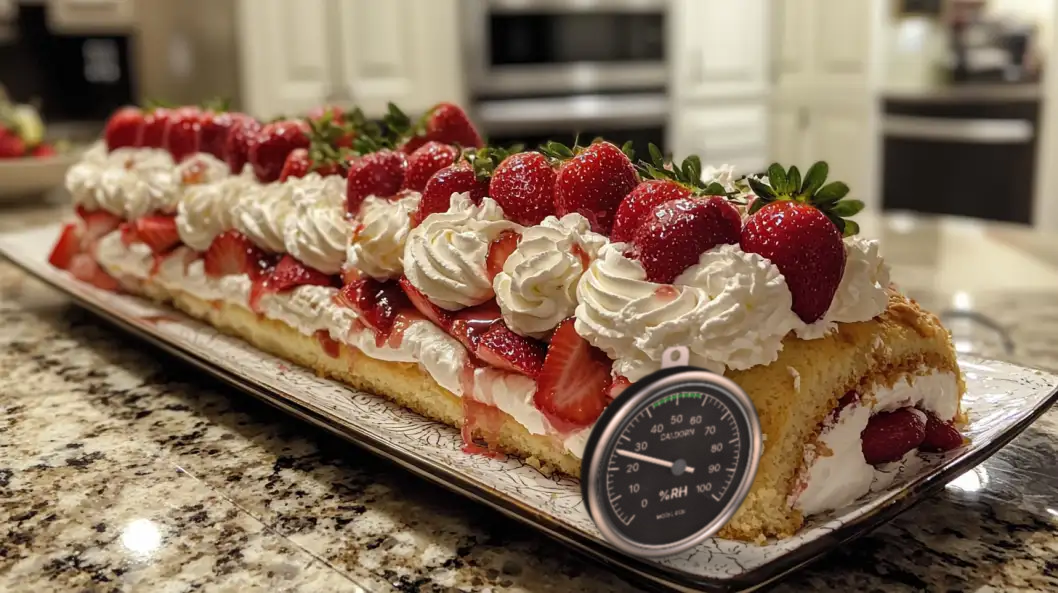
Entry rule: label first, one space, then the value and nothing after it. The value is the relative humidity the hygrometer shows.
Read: 26 %
